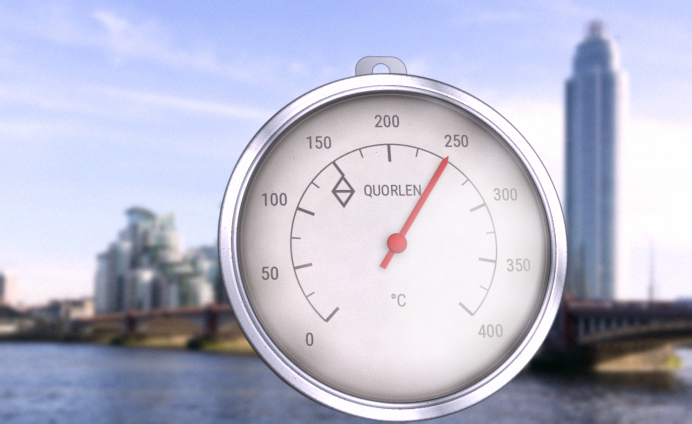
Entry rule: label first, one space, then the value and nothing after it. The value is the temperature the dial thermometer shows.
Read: 250 °C
